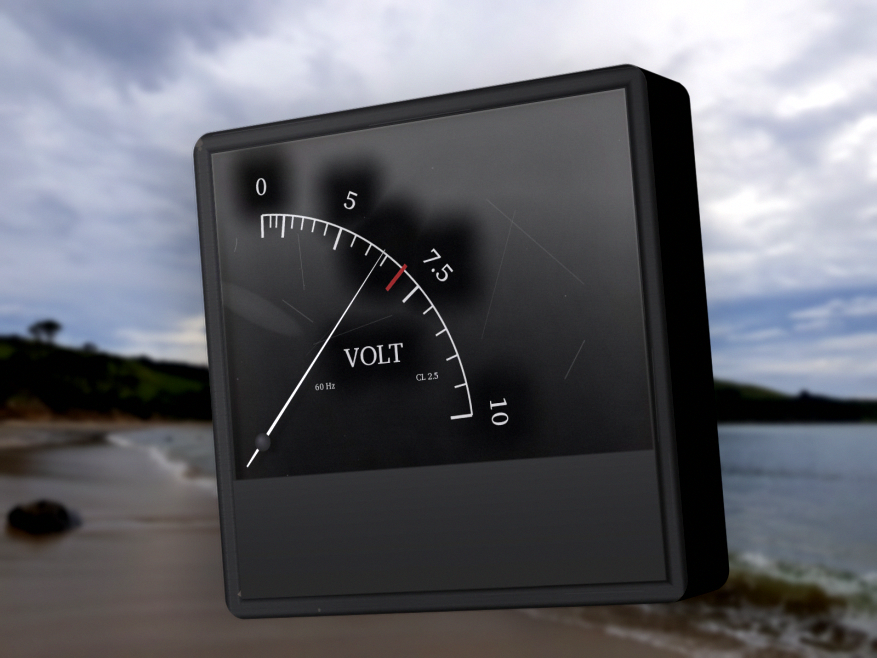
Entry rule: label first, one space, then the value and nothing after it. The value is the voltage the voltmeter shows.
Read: 6.5 V
